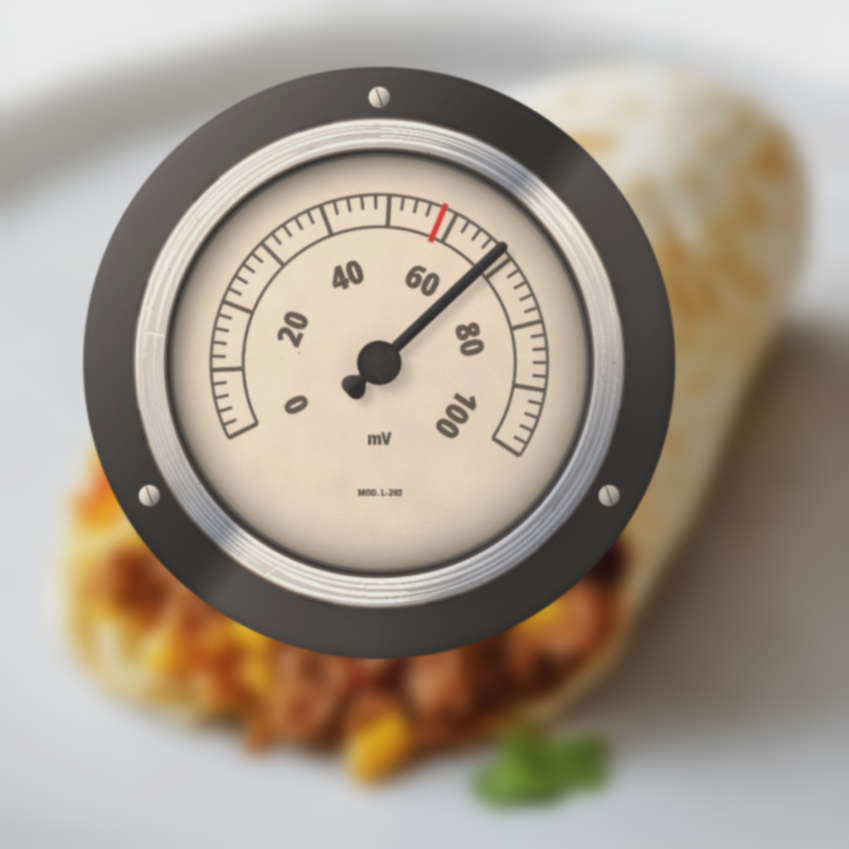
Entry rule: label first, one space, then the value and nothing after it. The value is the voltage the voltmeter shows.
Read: 68 mV
